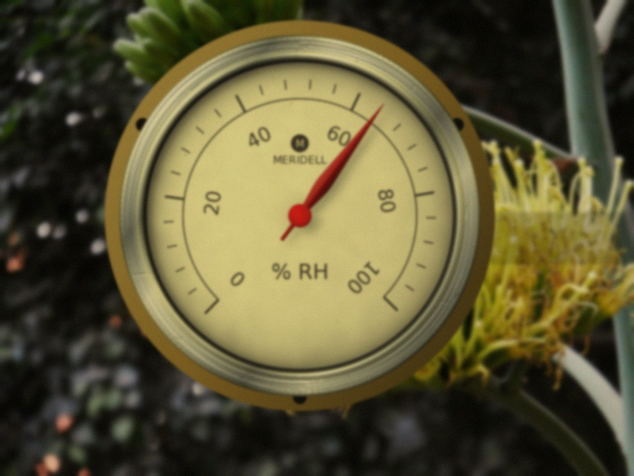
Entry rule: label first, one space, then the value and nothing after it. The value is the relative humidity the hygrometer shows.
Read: 64 %
